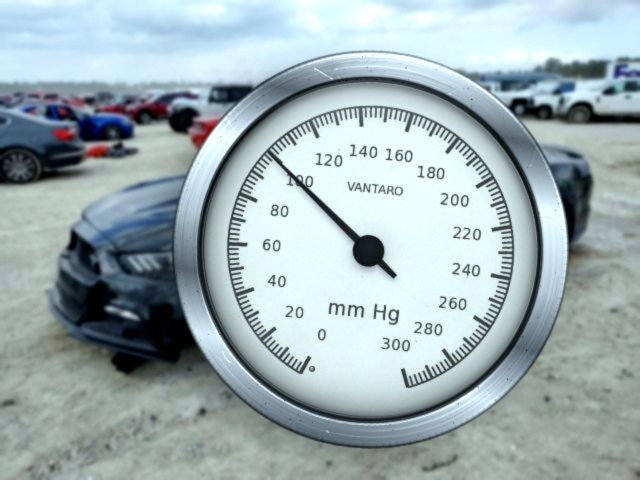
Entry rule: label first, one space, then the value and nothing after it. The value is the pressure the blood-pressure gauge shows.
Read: 100 mmHg
